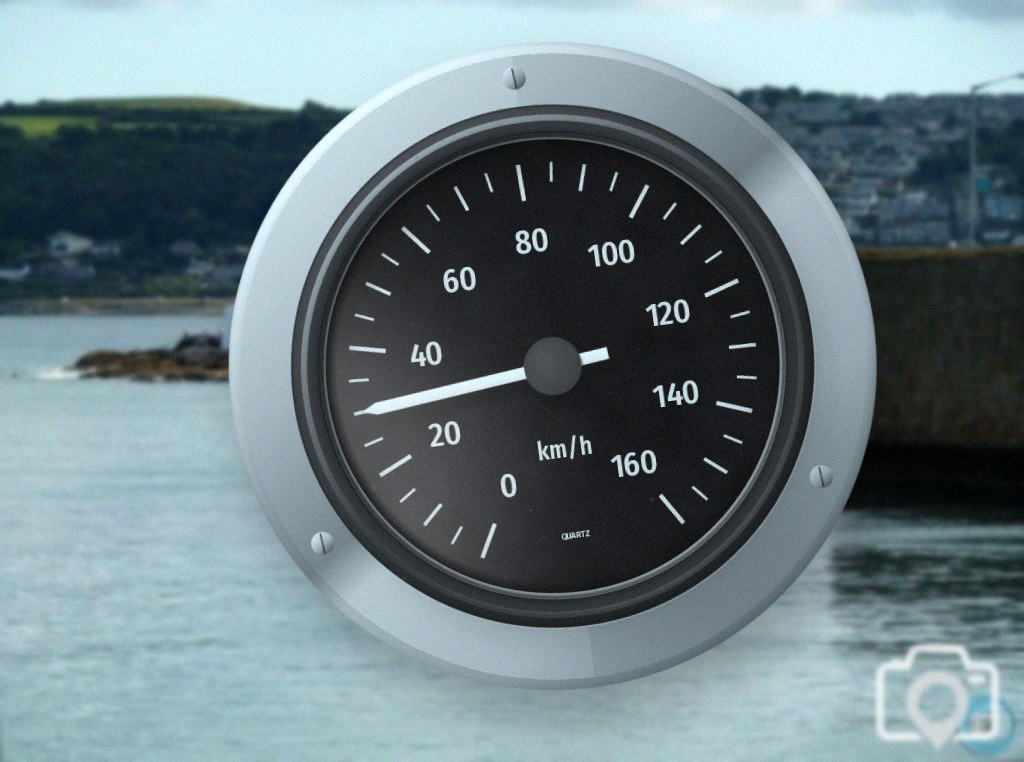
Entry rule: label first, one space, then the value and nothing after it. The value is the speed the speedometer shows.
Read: 30 km/h
